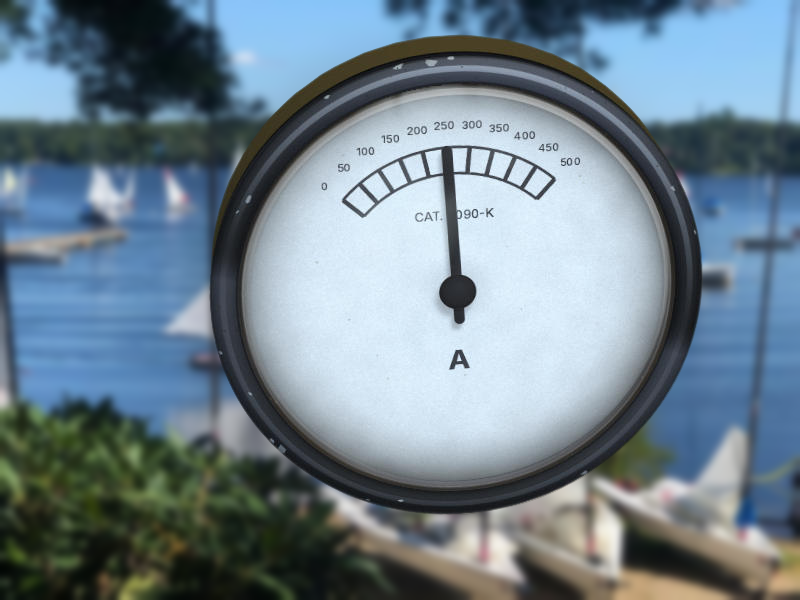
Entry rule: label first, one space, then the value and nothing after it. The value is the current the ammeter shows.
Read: 250 A
